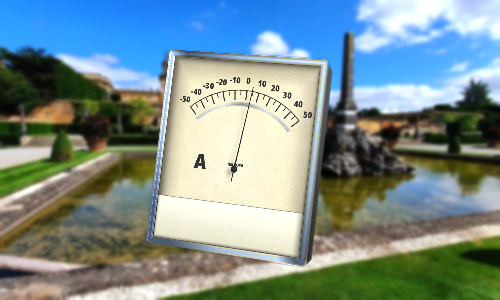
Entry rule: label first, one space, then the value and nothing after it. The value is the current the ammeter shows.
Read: 5 A
